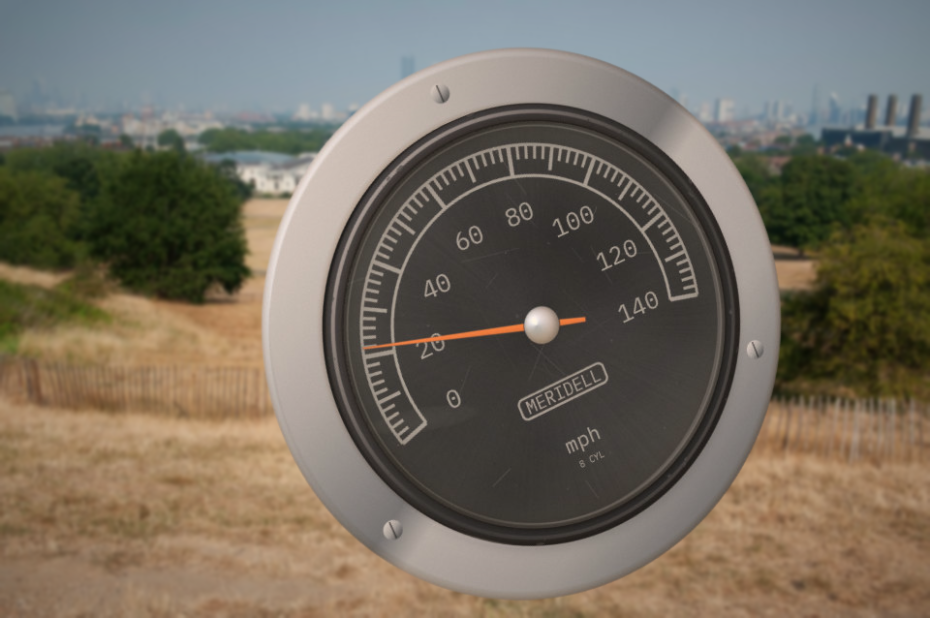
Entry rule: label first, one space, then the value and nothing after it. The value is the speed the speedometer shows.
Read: 22 mph
